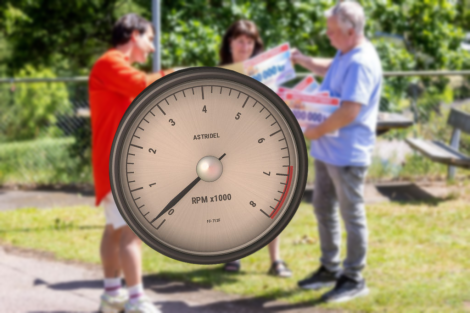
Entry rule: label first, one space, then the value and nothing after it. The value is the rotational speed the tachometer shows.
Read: 200 rpm
